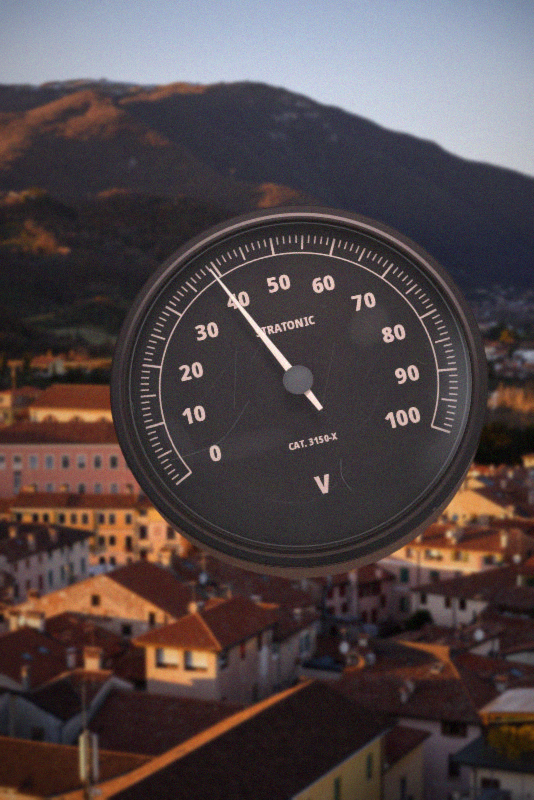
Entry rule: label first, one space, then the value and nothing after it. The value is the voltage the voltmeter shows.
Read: 39 V
